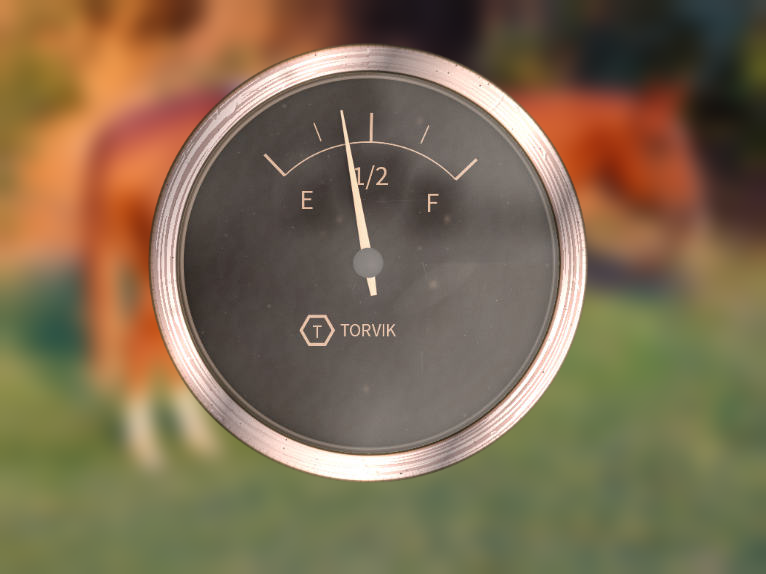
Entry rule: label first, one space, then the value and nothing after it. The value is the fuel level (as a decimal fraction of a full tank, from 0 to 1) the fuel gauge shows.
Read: 0.375
